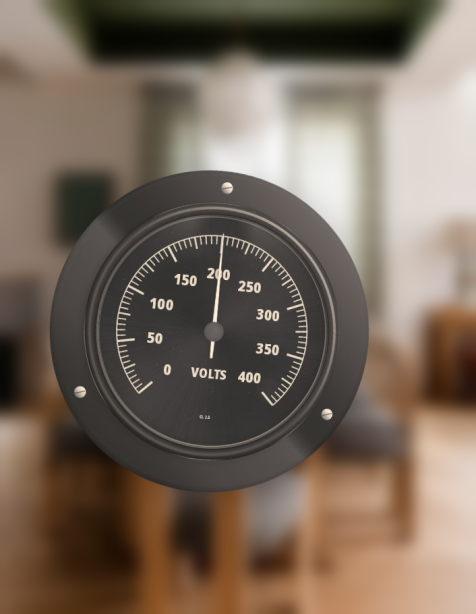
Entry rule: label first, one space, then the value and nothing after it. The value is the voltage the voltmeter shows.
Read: 200 V
